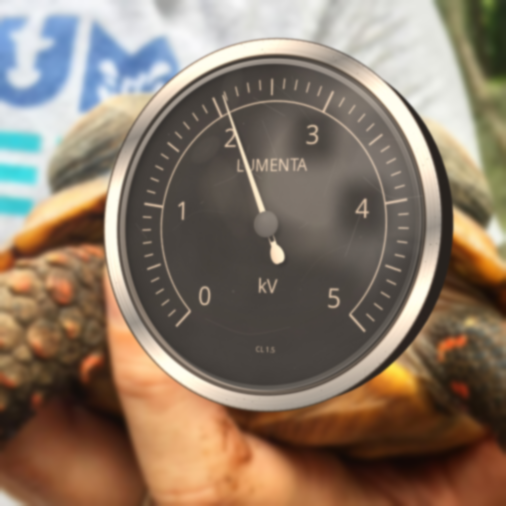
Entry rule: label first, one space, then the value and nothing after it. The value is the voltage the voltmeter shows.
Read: 2.1 kV
